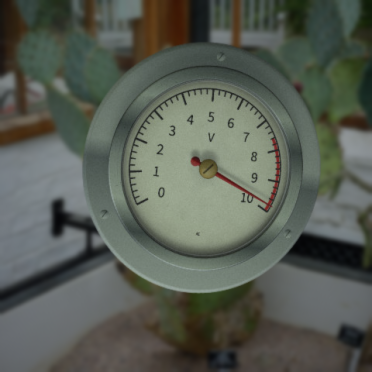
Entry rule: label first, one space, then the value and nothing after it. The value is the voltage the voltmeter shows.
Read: 9.8 V
